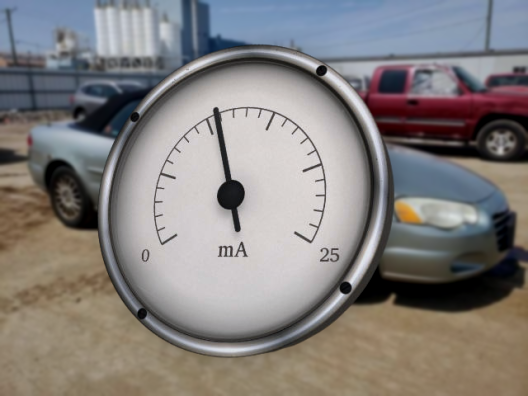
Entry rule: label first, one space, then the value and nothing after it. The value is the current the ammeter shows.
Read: 11 mA
